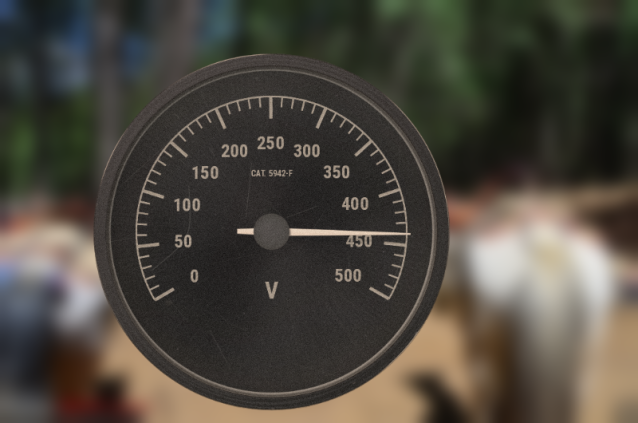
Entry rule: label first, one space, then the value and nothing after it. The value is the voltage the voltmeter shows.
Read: 440 V
